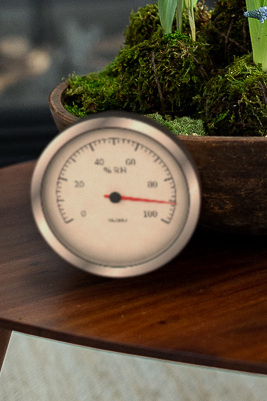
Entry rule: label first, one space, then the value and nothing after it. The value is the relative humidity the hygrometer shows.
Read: 90 %
